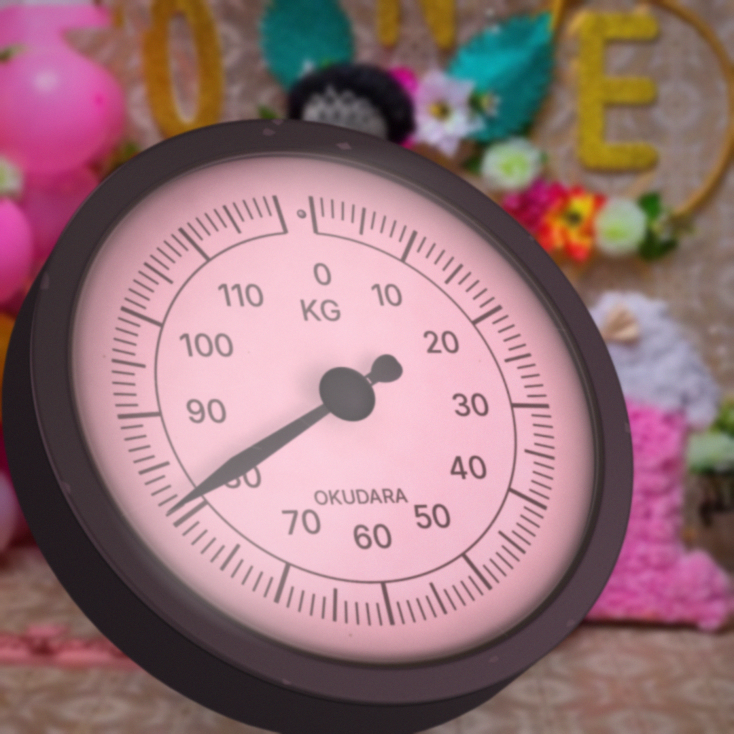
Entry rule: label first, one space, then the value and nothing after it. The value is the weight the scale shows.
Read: 81 kg
